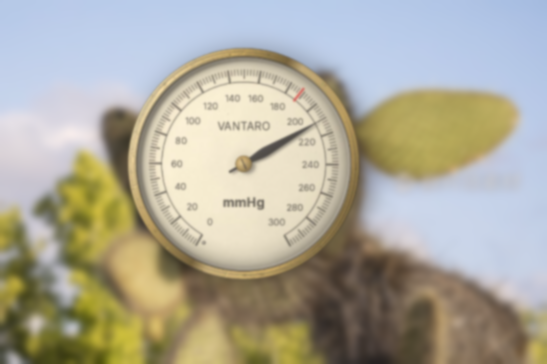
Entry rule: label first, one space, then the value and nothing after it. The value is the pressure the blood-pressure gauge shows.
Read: 210 mmHg
